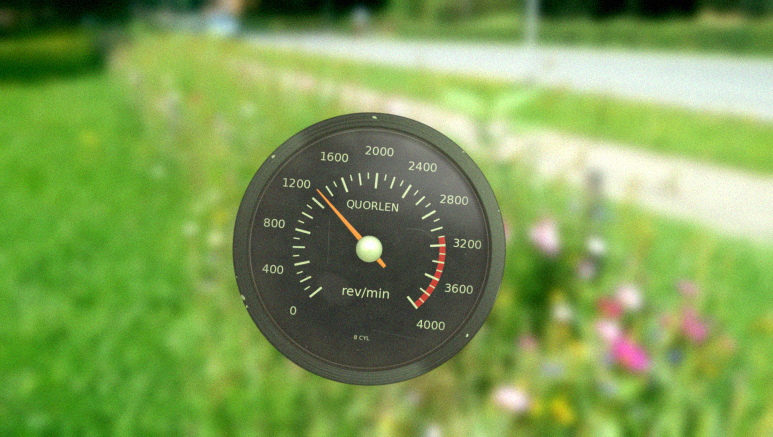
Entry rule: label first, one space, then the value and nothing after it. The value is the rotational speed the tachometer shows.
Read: 1300 rpm
